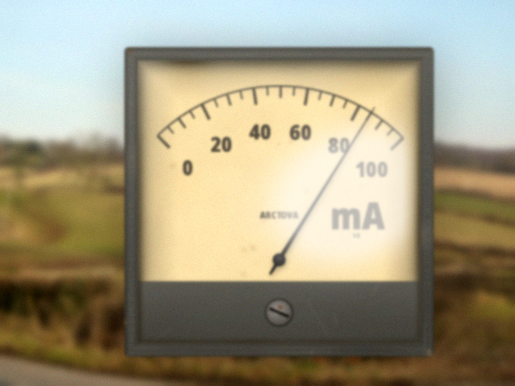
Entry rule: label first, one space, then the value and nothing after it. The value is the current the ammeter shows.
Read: 85 mA
